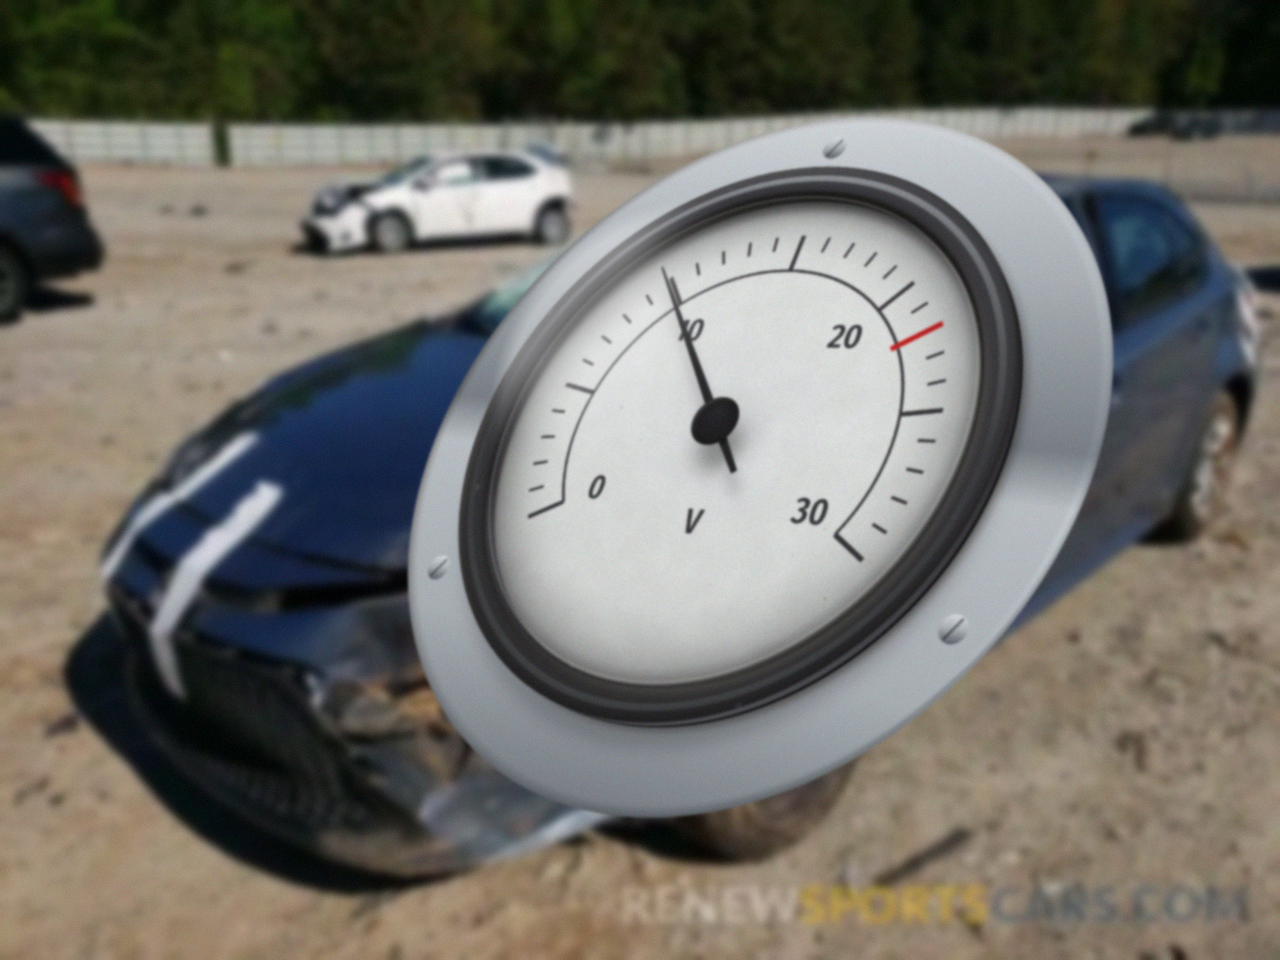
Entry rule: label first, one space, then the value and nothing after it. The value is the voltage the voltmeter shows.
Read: 10 V
